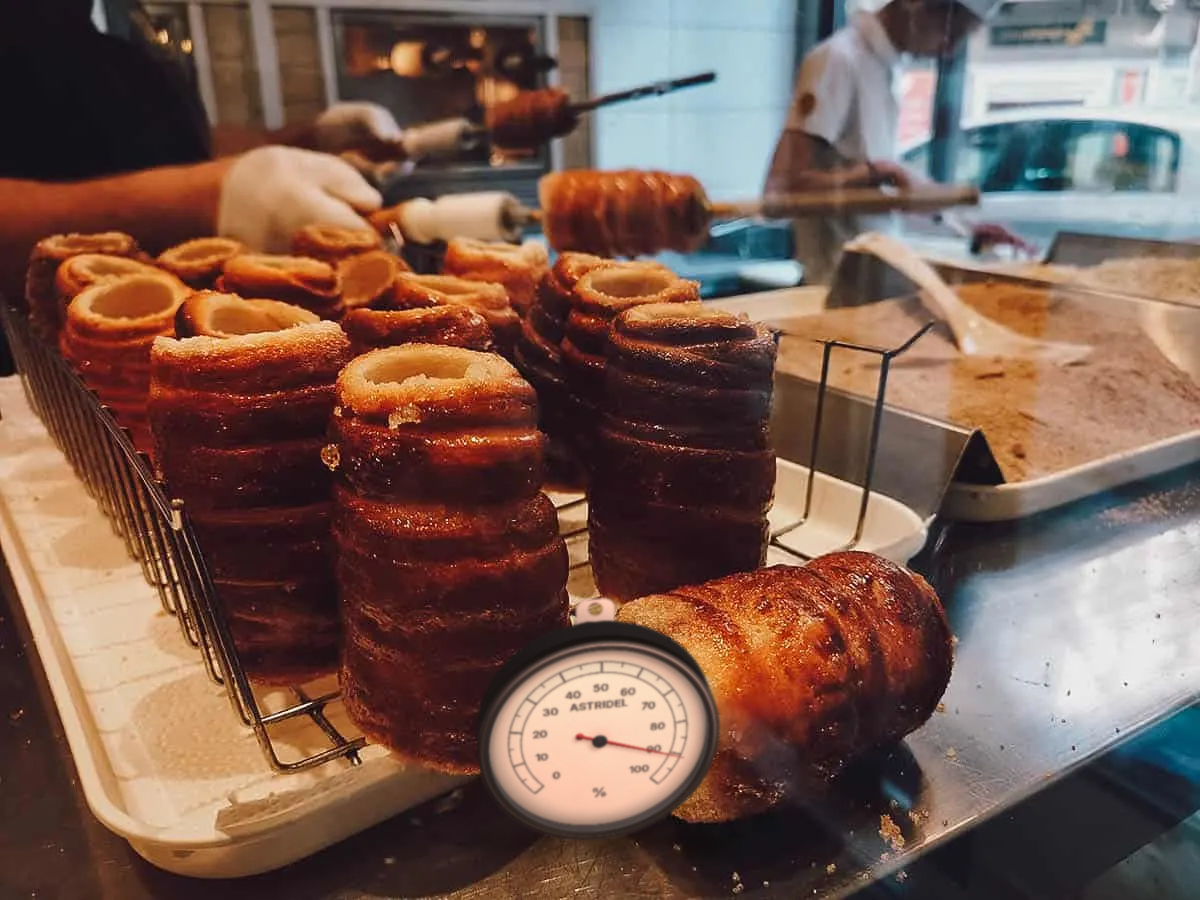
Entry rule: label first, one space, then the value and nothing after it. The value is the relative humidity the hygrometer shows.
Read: 90 %
